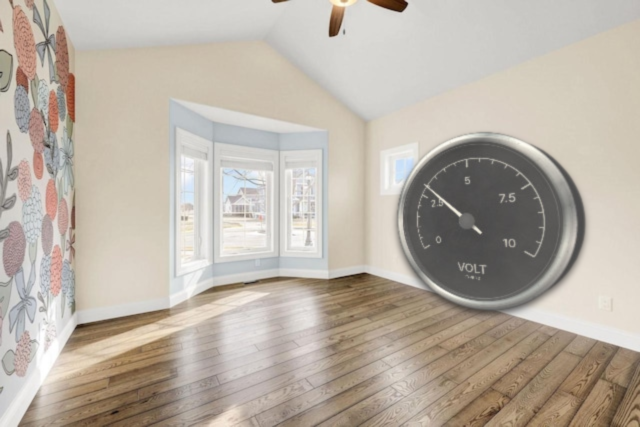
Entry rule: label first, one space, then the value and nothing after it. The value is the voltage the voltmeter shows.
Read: 3 V
